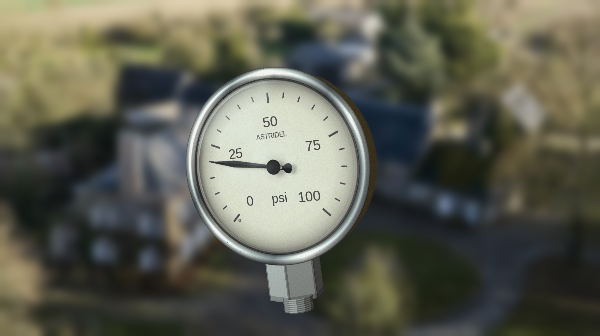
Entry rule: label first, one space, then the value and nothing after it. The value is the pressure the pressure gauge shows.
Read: 20 psi
